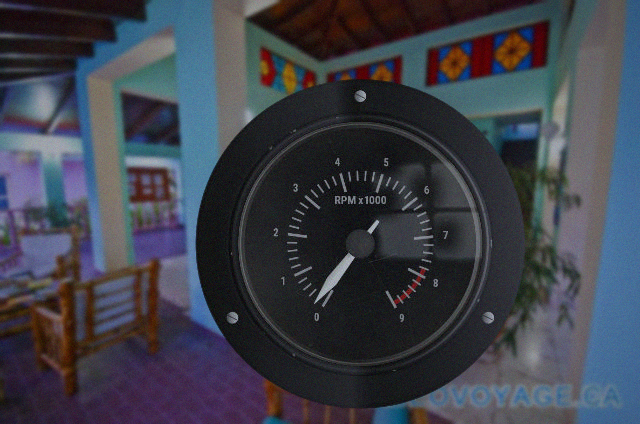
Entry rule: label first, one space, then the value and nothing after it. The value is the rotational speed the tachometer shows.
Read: 200 rpm
